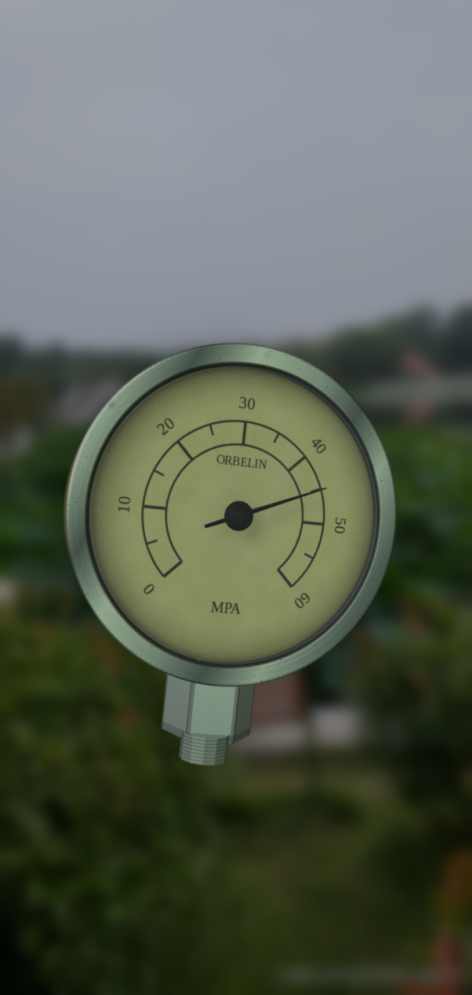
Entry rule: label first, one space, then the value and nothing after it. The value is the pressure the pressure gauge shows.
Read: 45 MPa
